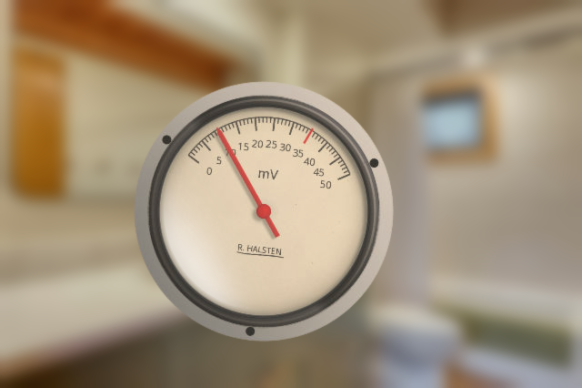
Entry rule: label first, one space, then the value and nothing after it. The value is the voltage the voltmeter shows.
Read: 10 mV
